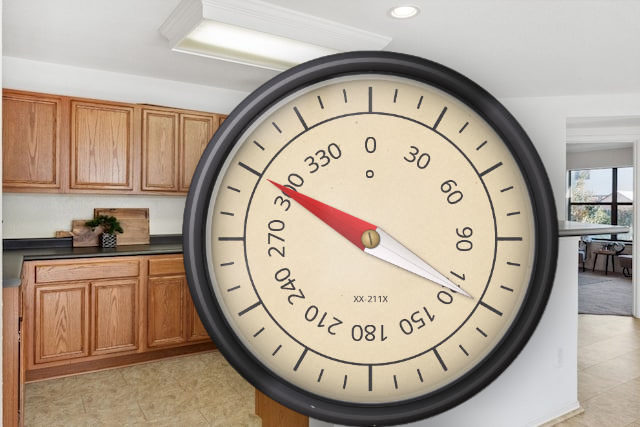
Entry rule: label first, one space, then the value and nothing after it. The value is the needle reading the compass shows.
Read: 300 °
